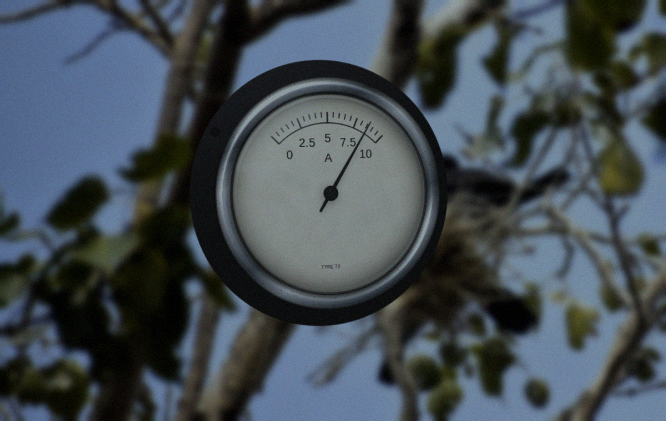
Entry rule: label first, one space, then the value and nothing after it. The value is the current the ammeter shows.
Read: 8.5 A
